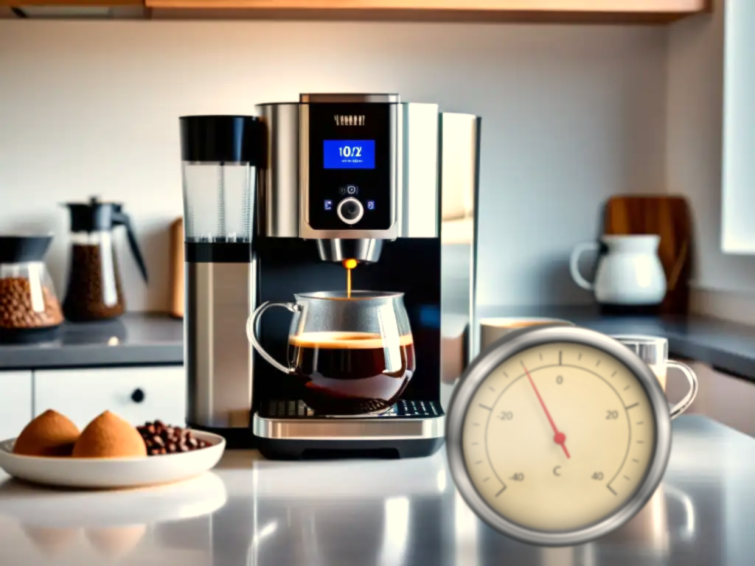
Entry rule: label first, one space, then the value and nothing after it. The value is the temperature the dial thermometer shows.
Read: -8 °C
